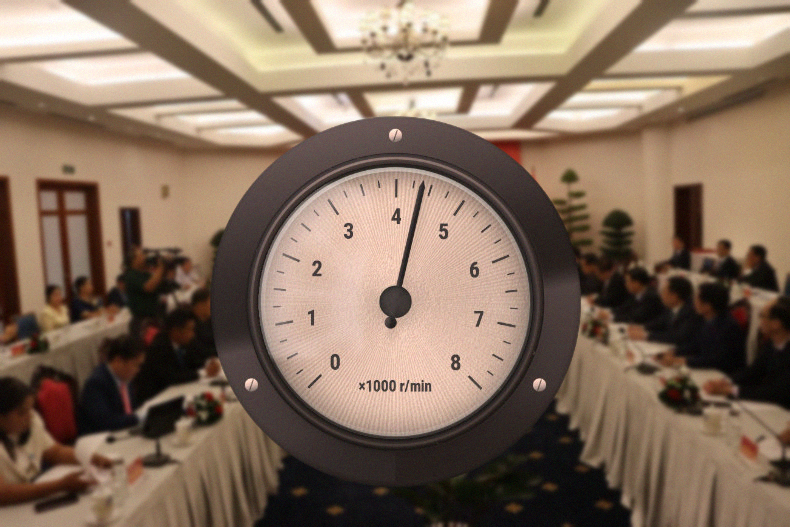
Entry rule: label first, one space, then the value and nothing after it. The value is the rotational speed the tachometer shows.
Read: 4375 rpm
